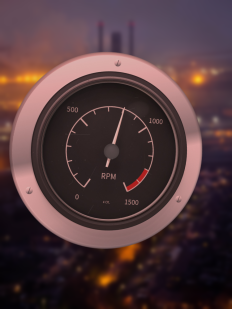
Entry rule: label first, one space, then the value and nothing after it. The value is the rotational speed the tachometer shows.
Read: 800 rpm
